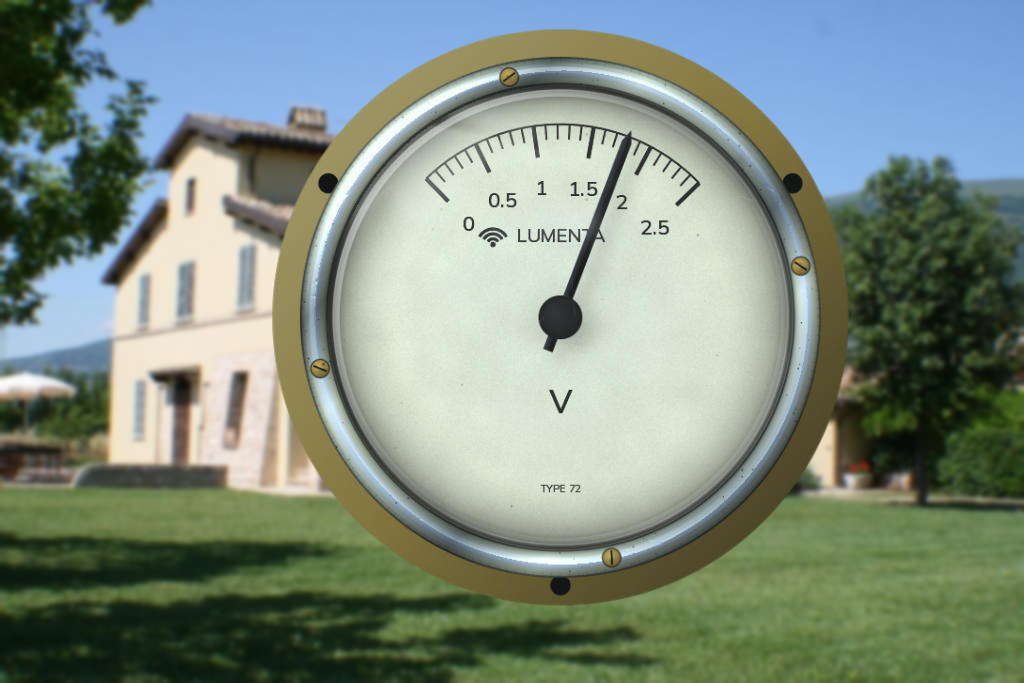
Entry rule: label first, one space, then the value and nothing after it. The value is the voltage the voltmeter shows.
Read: 1.8 V
